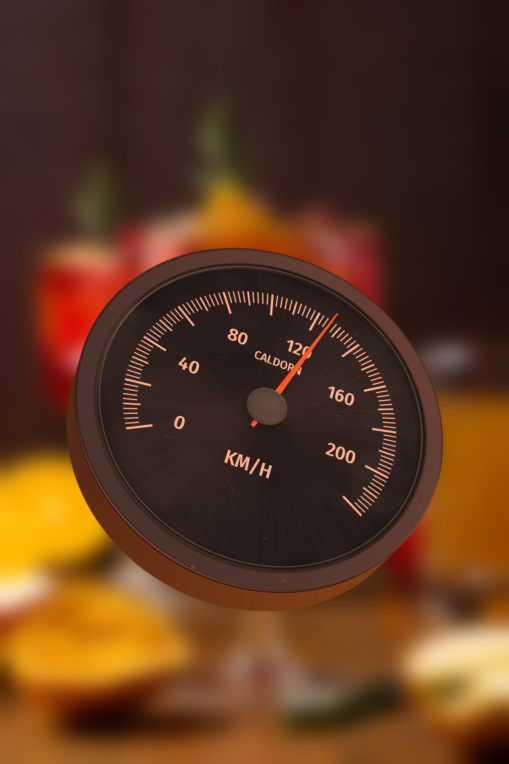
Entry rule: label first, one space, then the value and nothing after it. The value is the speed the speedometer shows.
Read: 126 km/h
